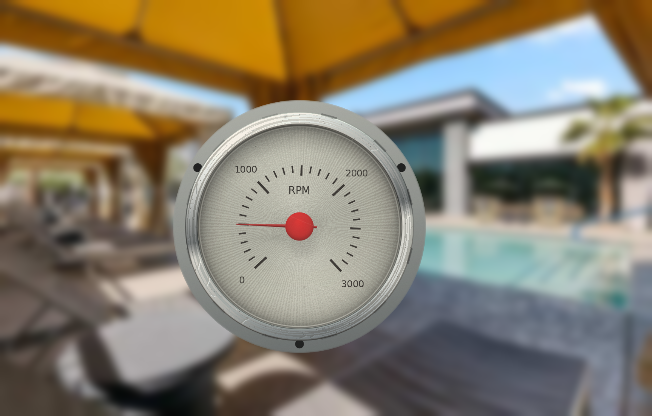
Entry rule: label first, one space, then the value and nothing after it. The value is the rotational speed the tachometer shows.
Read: 500 rpm
